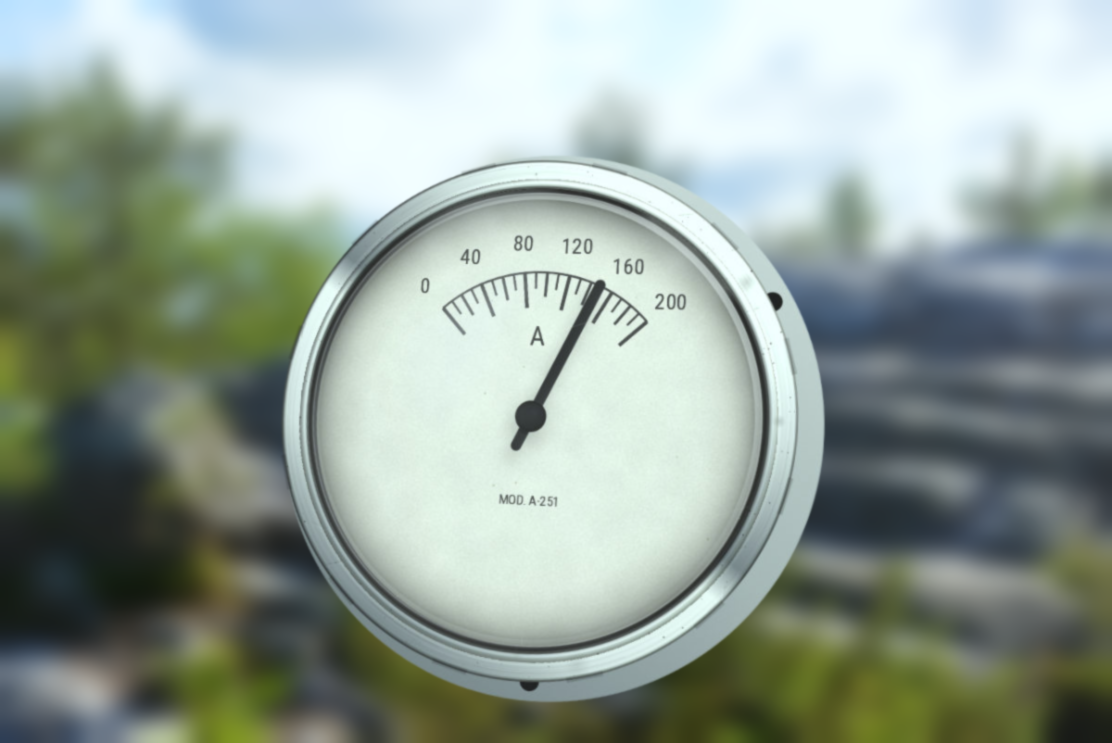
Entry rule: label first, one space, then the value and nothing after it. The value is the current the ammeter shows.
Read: 150 A
